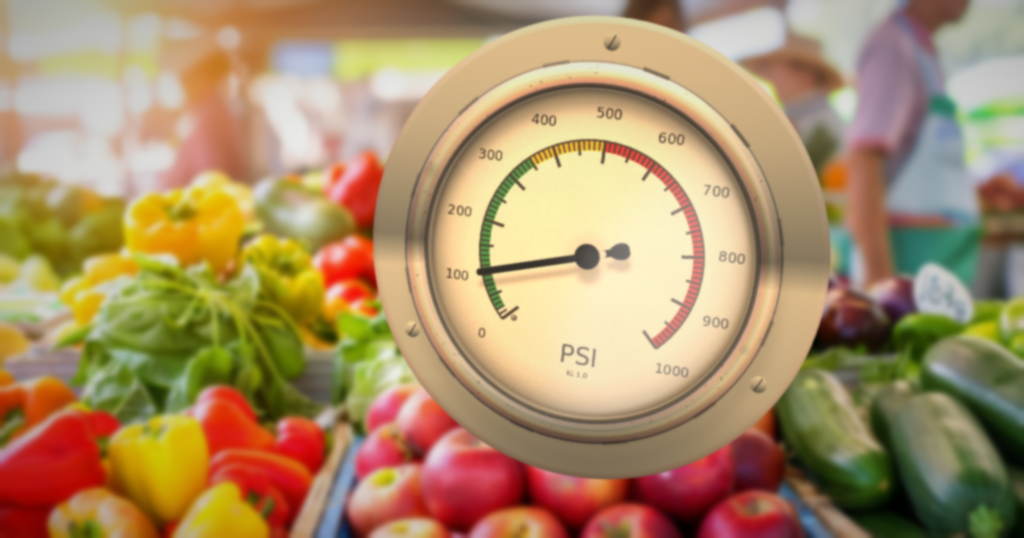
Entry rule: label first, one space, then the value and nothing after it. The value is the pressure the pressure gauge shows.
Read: 100 psi
